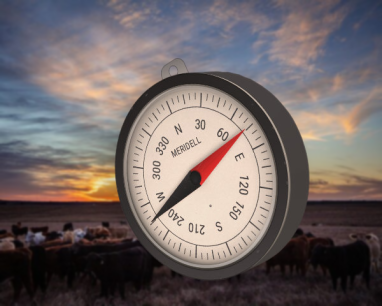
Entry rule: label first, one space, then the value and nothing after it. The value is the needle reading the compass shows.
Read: 75 °
